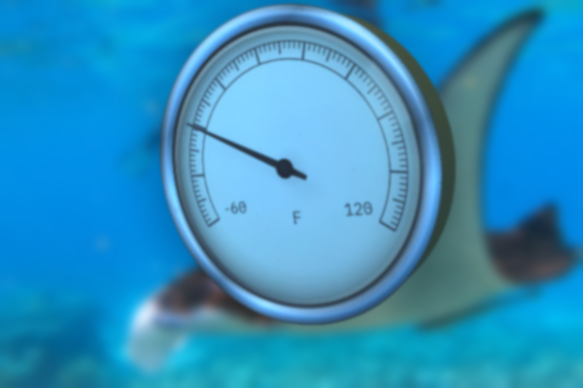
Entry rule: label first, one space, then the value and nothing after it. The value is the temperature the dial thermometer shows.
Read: -20 °F
